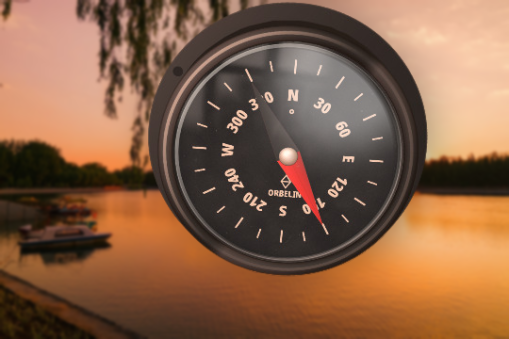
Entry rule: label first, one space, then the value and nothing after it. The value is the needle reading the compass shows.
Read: 150 °
